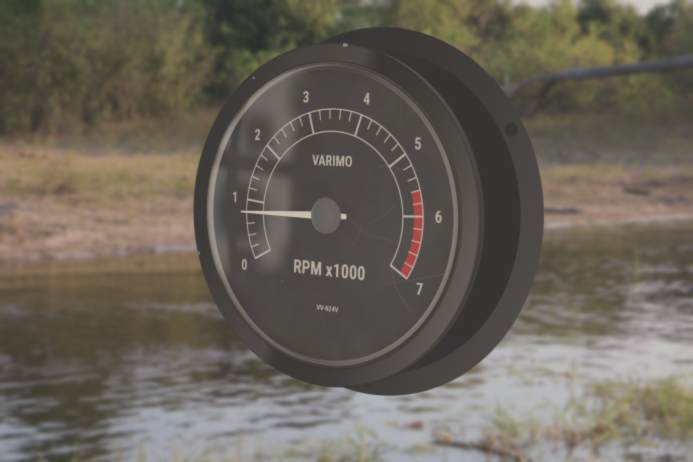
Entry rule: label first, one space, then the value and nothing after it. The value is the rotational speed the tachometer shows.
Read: 800 rpm
